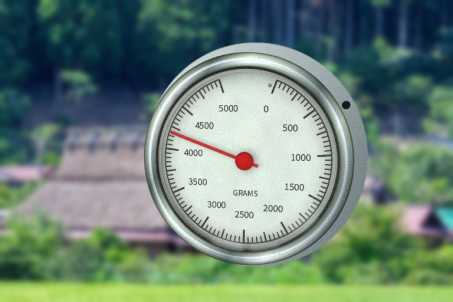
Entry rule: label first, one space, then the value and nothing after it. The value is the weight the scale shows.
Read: 4200 g
